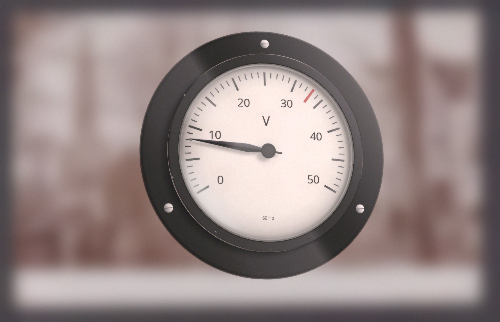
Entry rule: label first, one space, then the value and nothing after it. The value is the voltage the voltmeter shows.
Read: 8 V
